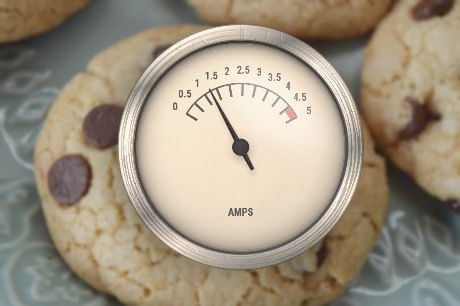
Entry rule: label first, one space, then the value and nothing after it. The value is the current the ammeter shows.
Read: 1.25 A
